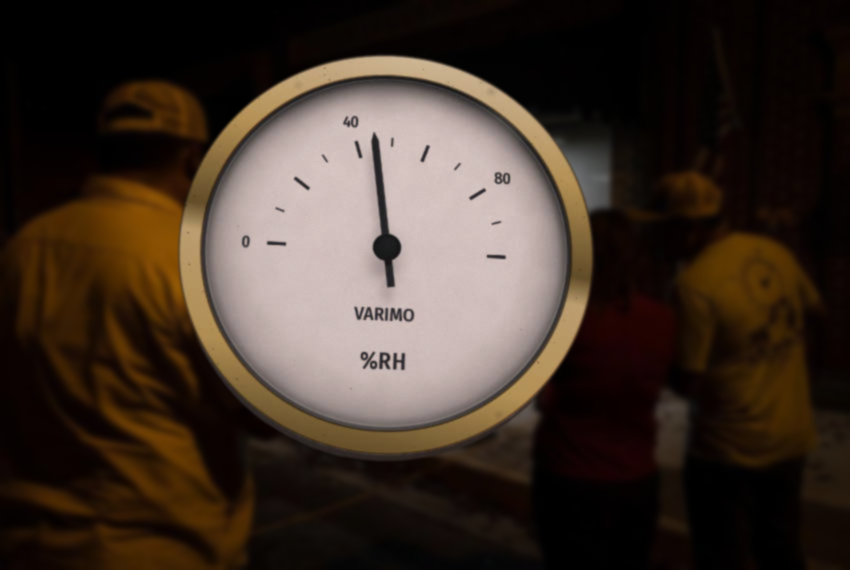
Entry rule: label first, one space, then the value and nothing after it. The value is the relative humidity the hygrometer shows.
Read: 45 %
